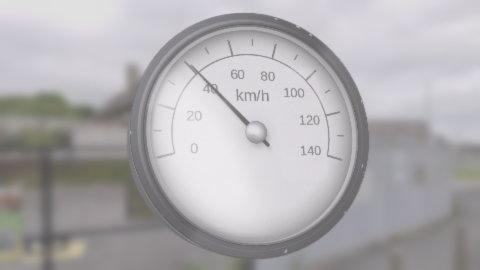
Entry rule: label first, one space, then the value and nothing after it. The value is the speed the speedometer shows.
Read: 40 km/h
